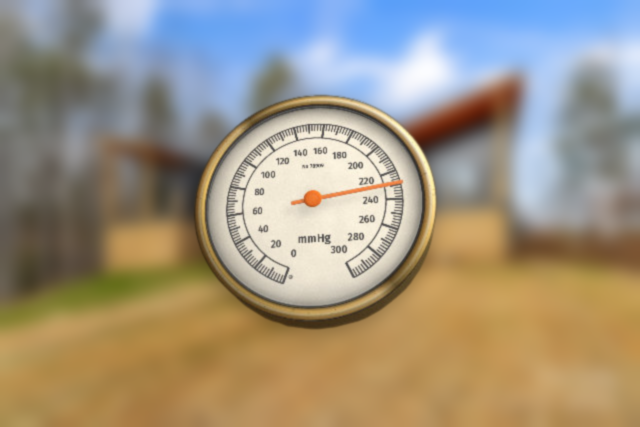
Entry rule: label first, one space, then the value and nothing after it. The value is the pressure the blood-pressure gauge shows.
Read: 230 mmHg
